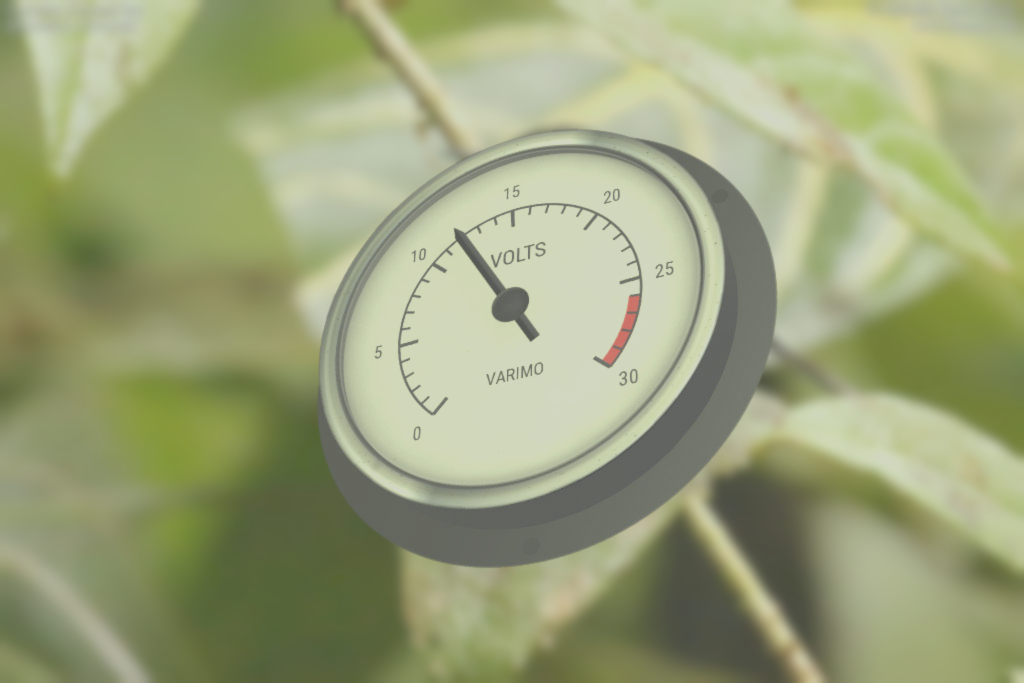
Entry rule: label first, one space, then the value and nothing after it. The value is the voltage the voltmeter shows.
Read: 12 V
